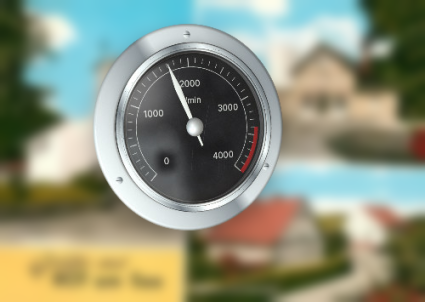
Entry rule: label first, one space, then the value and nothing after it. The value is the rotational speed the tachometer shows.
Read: 1700 rpm
